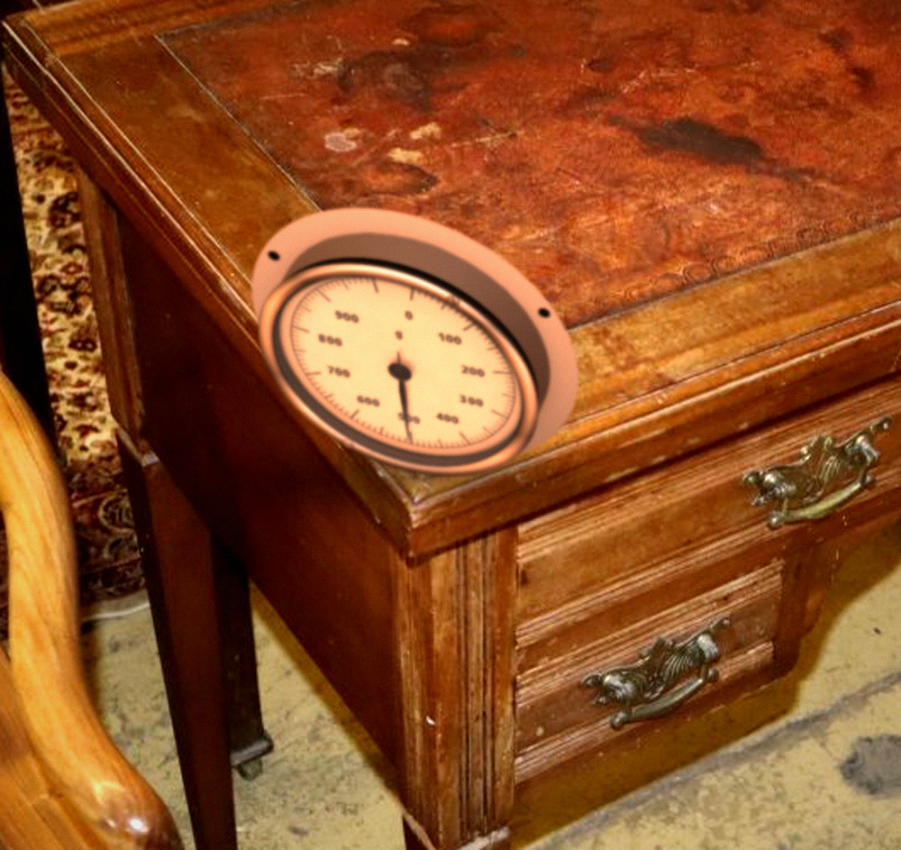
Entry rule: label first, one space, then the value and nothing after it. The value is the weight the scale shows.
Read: 500 g
